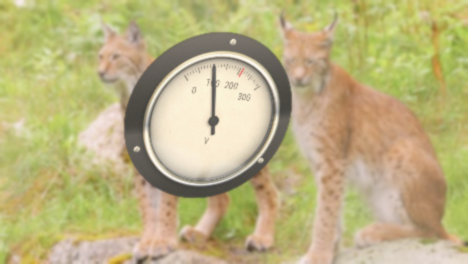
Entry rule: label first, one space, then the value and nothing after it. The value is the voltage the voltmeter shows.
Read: 100 V
